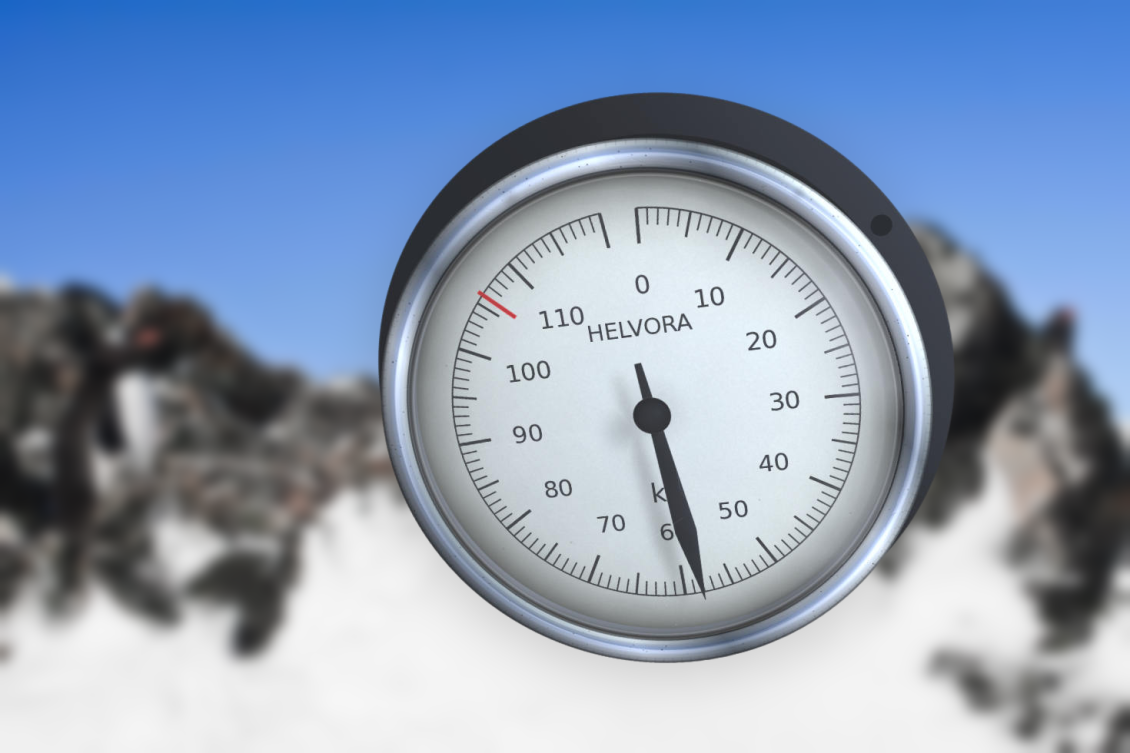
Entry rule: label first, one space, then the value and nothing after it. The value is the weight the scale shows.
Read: 58 kg
